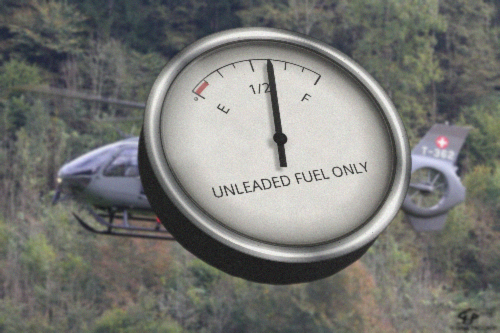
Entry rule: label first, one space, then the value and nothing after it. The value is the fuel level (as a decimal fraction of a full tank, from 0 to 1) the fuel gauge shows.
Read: 0.625
